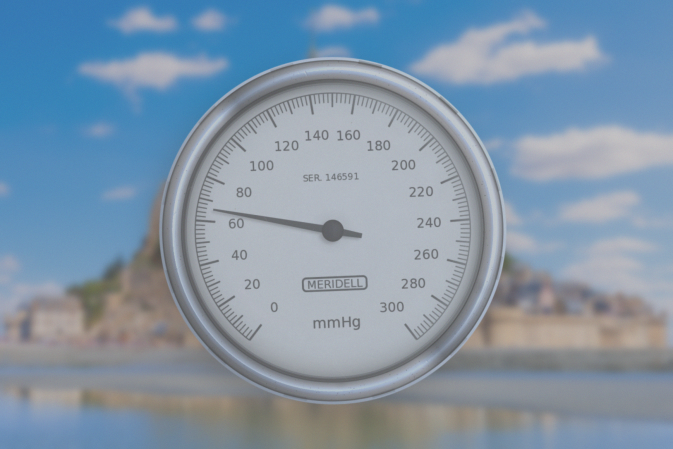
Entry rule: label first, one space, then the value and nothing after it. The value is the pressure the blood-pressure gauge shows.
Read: 66 mmHg
